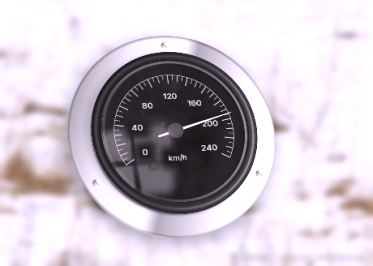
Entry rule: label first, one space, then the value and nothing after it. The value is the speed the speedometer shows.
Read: 195 km/h
